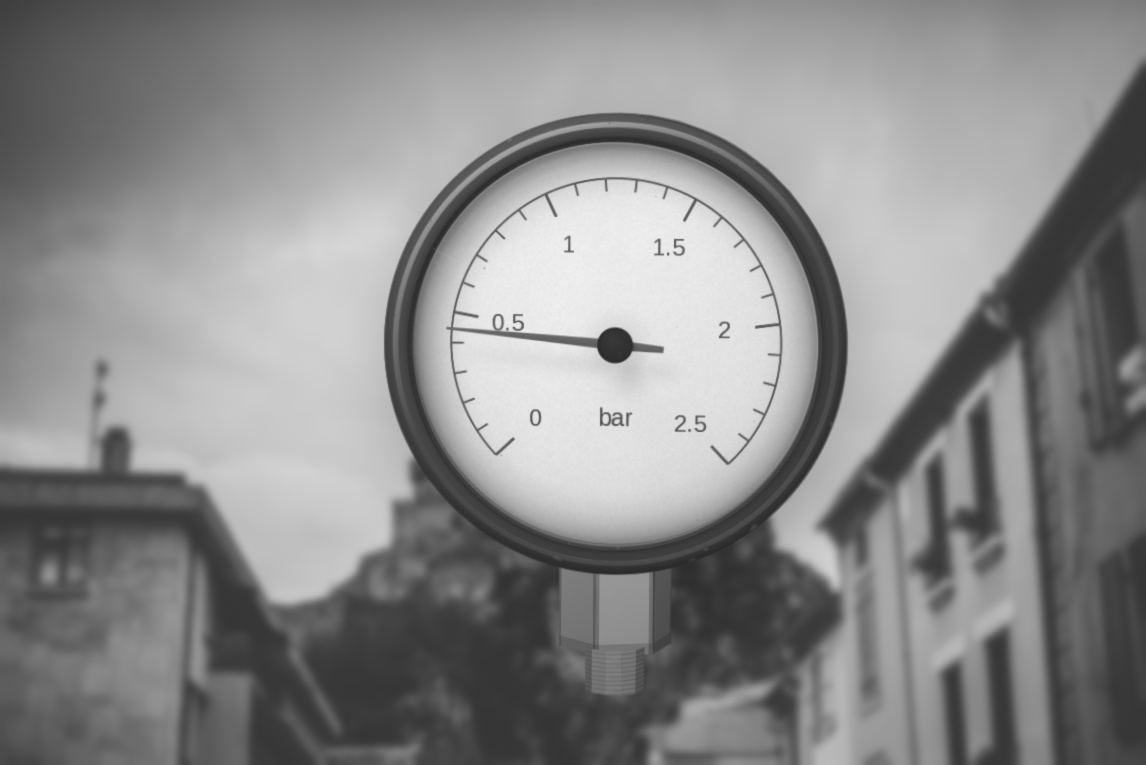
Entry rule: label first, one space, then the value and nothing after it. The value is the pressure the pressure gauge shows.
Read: 0.45 bar
